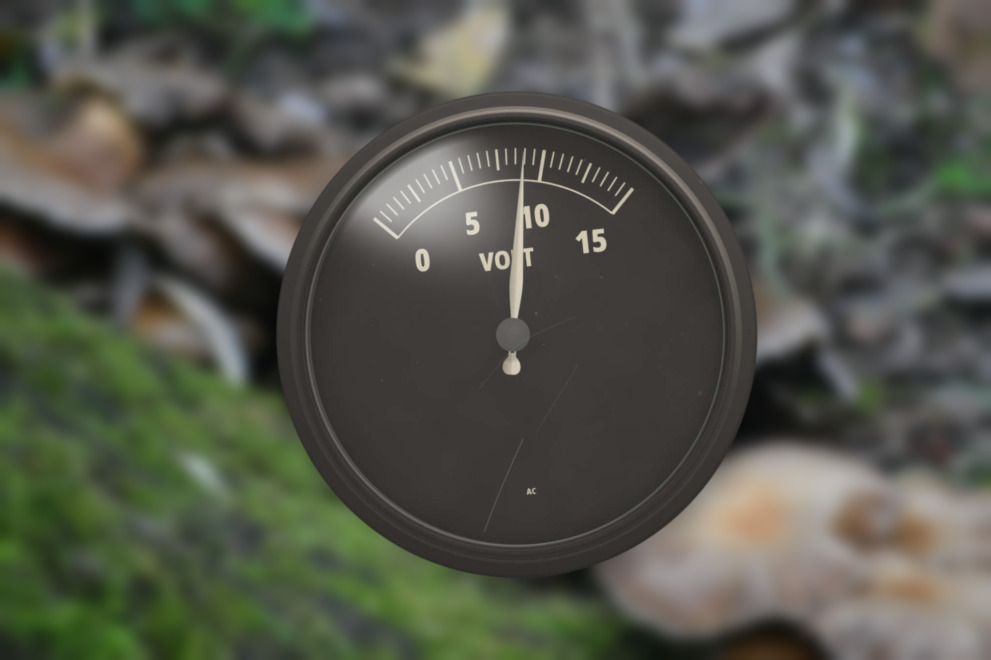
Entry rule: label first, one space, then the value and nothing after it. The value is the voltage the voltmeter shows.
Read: 9 V
